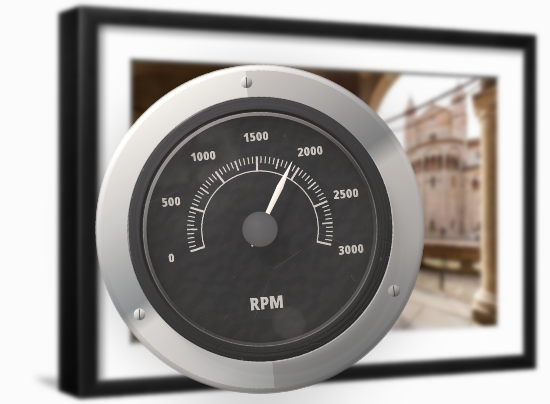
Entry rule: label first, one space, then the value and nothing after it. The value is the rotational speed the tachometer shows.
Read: 1900 rpm
